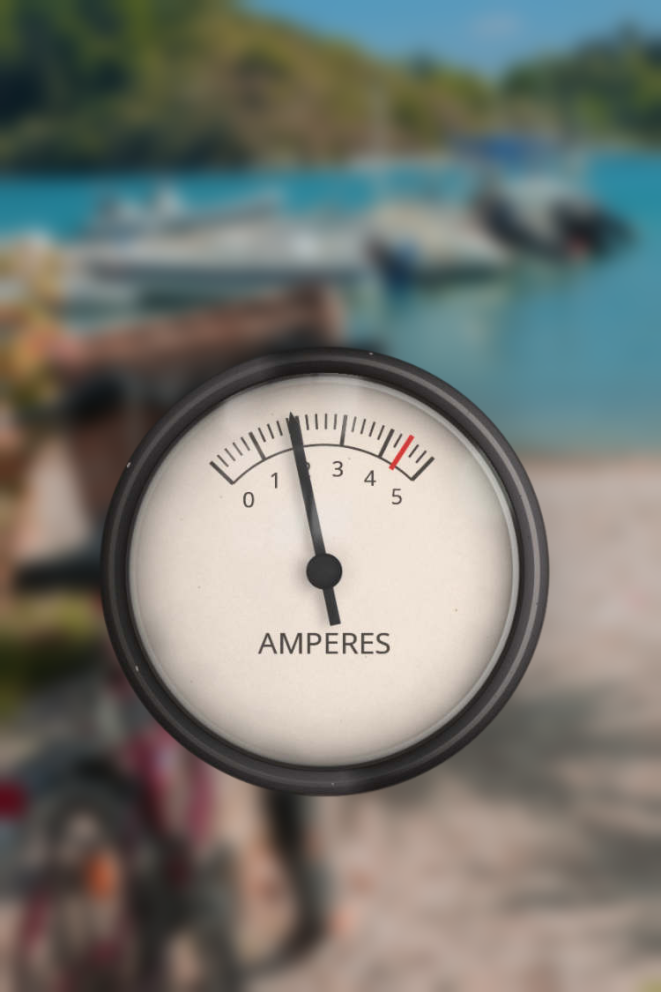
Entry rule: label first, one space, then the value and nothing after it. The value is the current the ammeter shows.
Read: 1.9 A
